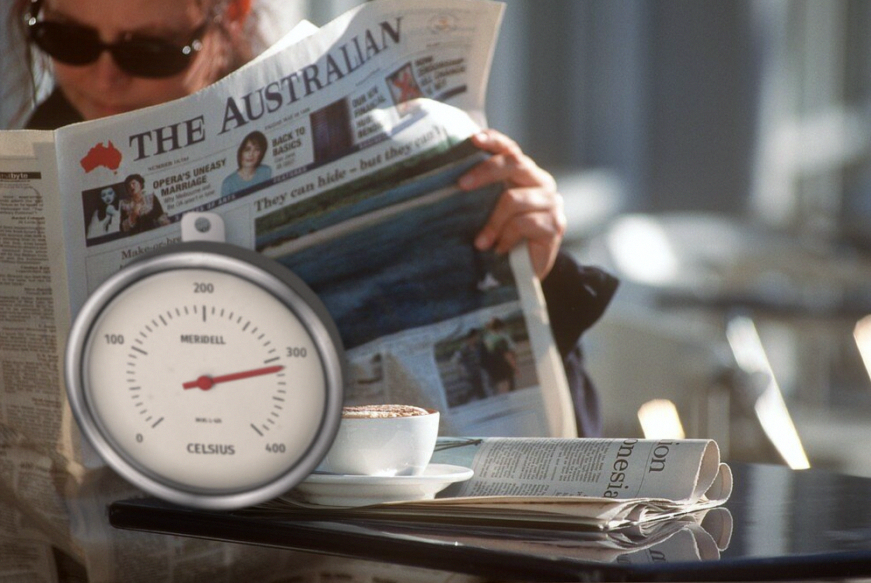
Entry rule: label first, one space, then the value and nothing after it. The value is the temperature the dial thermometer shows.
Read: 310 °C
